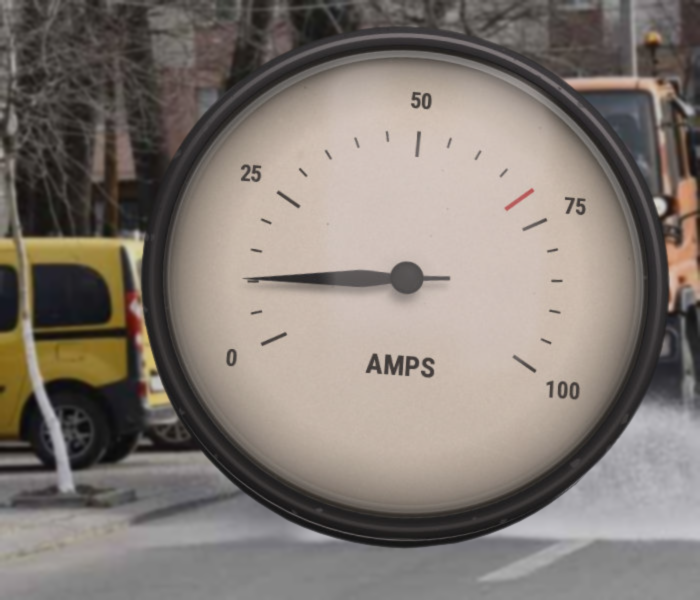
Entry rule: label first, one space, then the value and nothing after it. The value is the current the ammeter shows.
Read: 10 A
